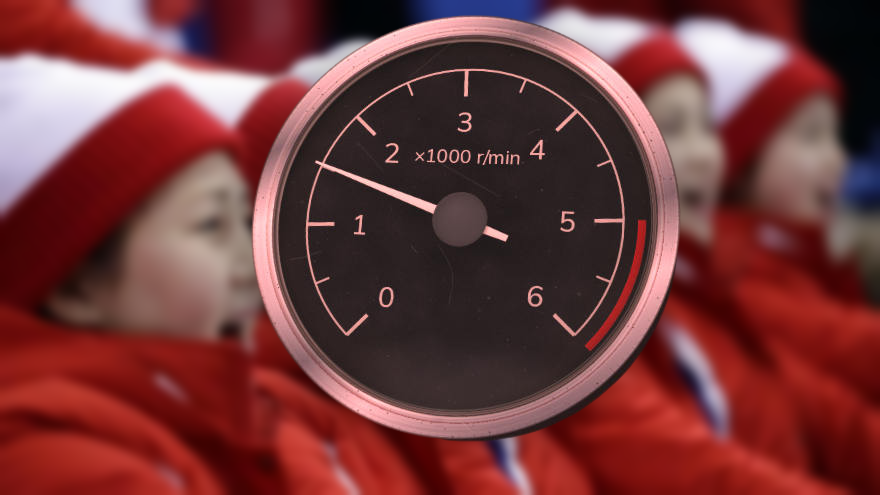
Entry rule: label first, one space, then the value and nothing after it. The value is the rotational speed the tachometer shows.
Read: 1500 rpm
